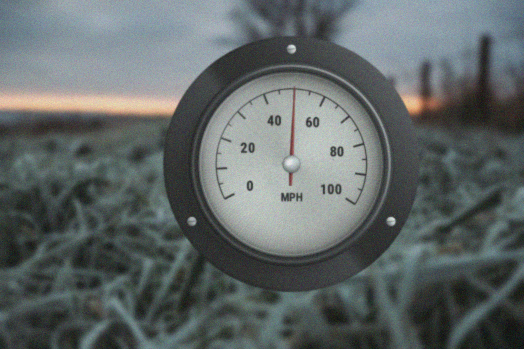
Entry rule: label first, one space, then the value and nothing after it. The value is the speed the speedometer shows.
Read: 50 mph
